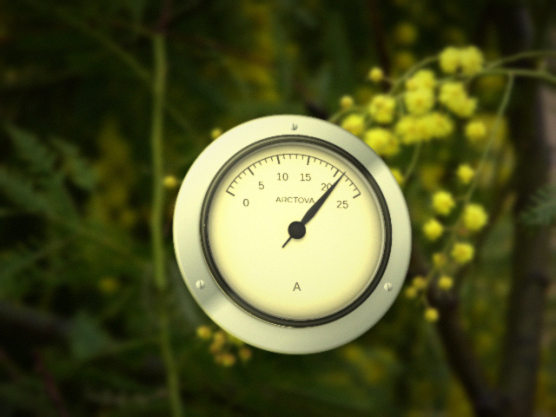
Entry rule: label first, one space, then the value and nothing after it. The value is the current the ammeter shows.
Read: 21 A
